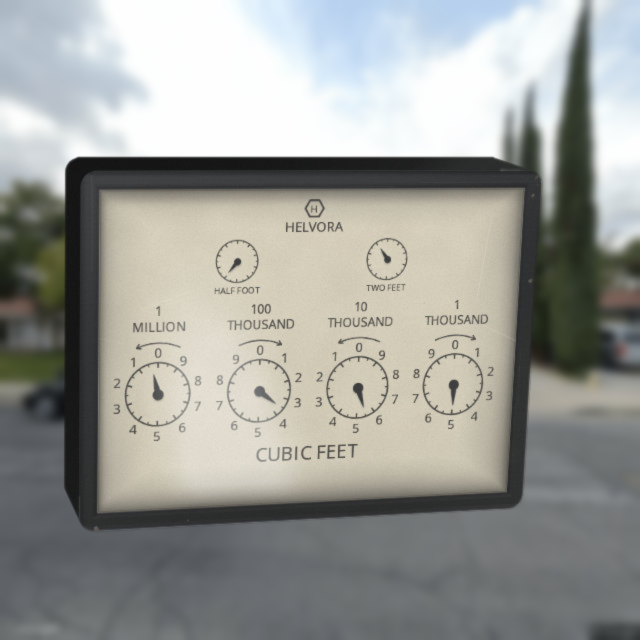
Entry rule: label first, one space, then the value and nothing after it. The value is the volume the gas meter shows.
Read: 35500 ft³
